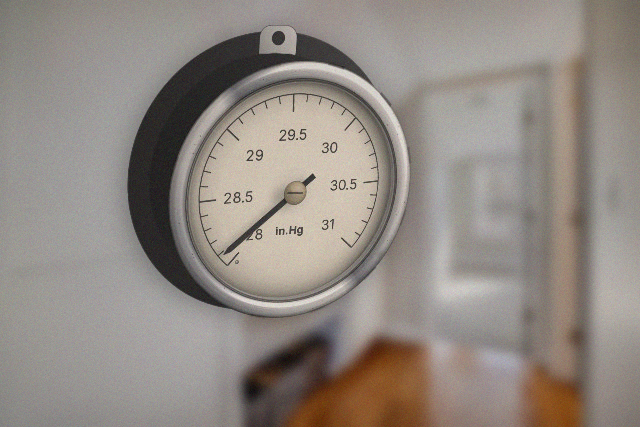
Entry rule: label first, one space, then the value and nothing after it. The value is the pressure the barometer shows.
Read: 28.1 inHg
